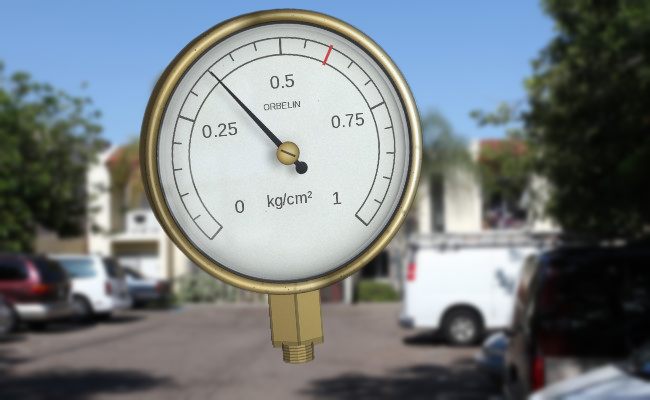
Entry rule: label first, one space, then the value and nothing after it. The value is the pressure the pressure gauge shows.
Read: 0.35 kg/cm²
